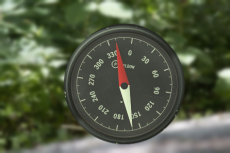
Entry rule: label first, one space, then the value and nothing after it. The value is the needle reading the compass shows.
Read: 340 °
